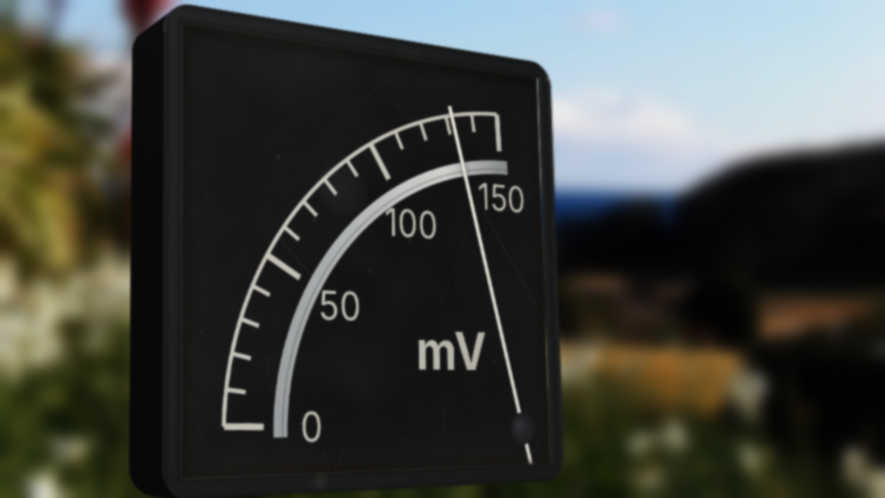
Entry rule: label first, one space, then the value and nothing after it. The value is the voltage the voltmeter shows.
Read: 130 mV
